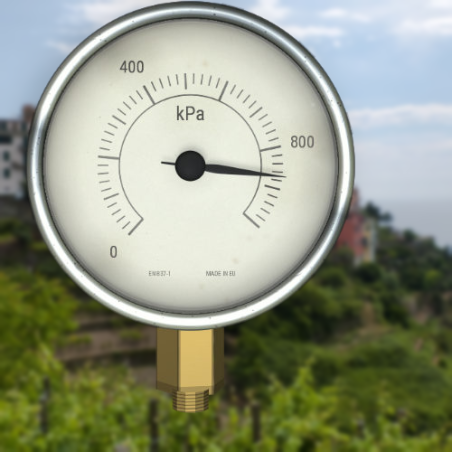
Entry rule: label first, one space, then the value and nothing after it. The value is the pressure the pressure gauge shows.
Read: 870 kPa
